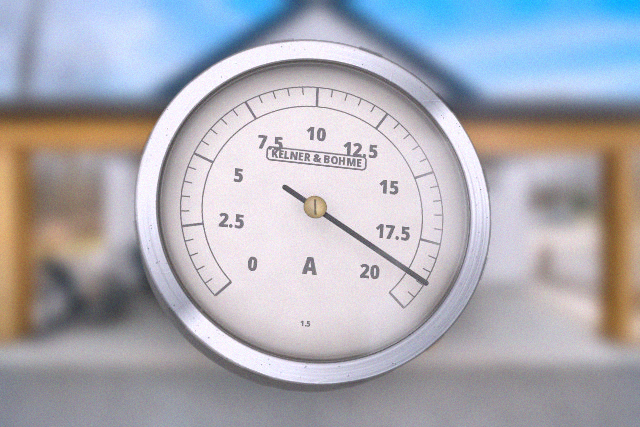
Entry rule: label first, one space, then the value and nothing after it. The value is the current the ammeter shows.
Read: 19 A
